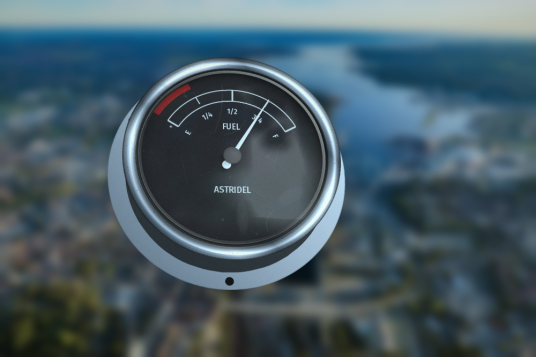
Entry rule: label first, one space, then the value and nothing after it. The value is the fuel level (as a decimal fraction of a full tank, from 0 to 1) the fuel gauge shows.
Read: 0.75
